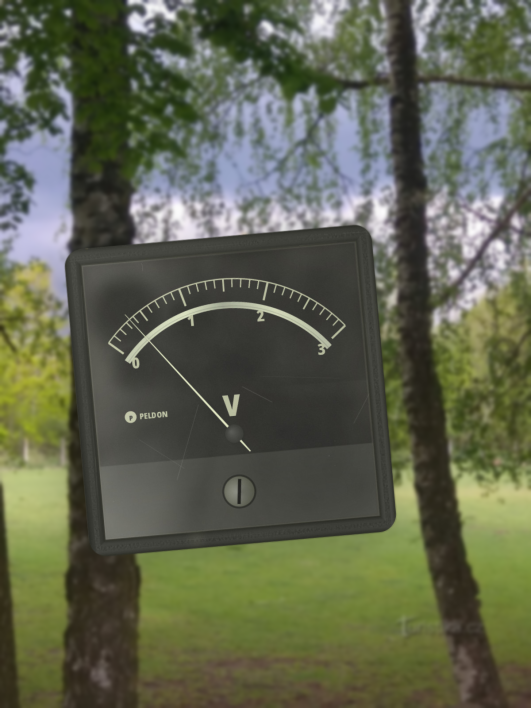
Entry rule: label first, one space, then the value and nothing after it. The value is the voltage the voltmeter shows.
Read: 0.35 V
